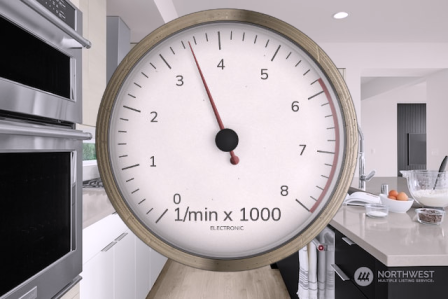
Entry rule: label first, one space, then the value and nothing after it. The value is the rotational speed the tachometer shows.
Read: 3500 rpm
